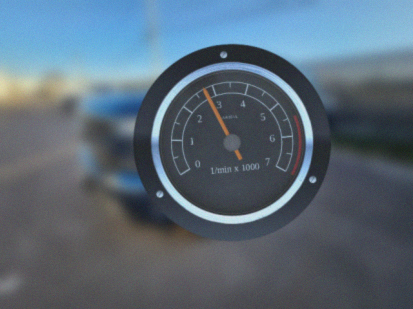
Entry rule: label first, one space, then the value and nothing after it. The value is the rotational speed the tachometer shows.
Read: 2750 rpm
